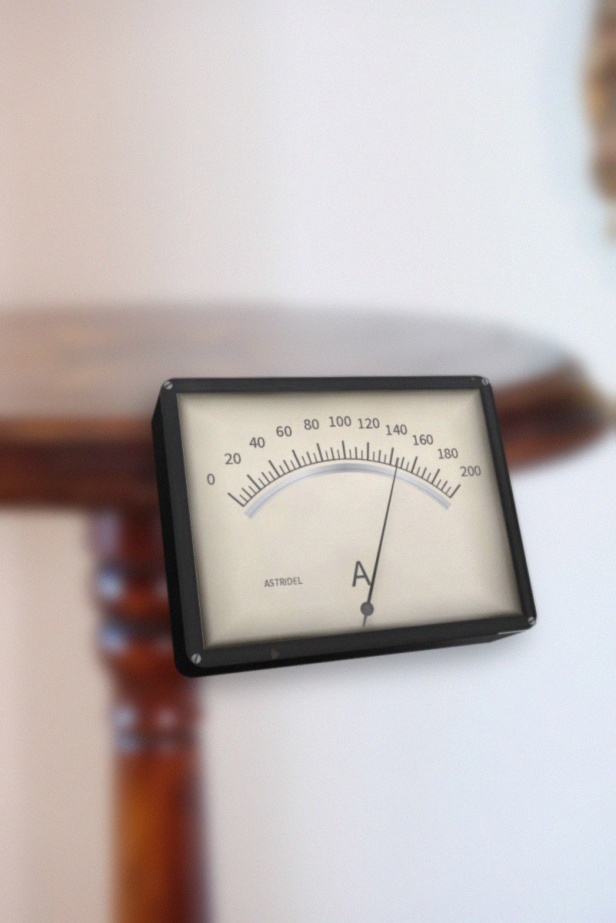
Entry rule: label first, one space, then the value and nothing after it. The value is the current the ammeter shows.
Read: 145 A
